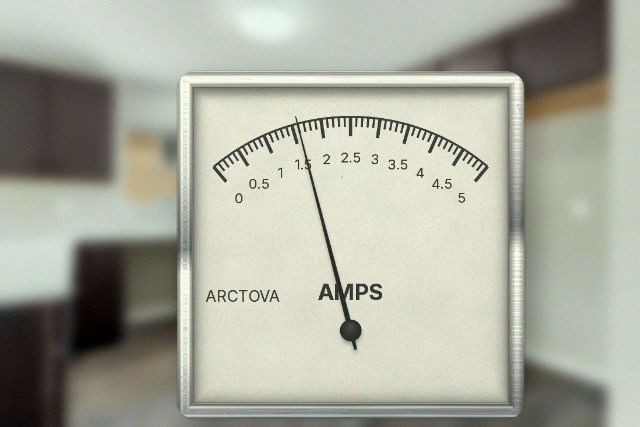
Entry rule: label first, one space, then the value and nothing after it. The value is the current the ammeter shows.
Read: 1.6 A
